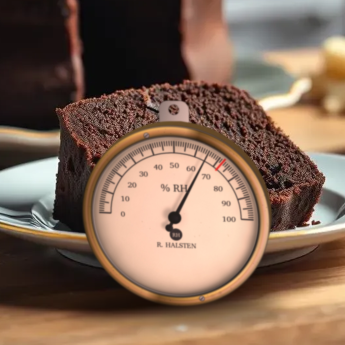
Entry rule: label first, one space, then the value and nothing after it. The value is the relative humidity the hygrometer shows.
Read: 65 %
